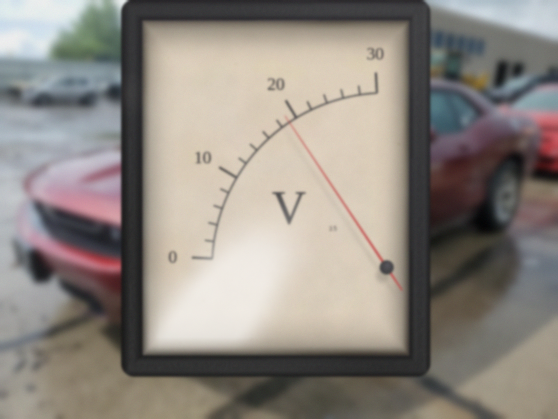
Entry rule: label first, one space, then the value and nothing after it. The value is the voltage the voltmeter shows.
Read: 19 V
